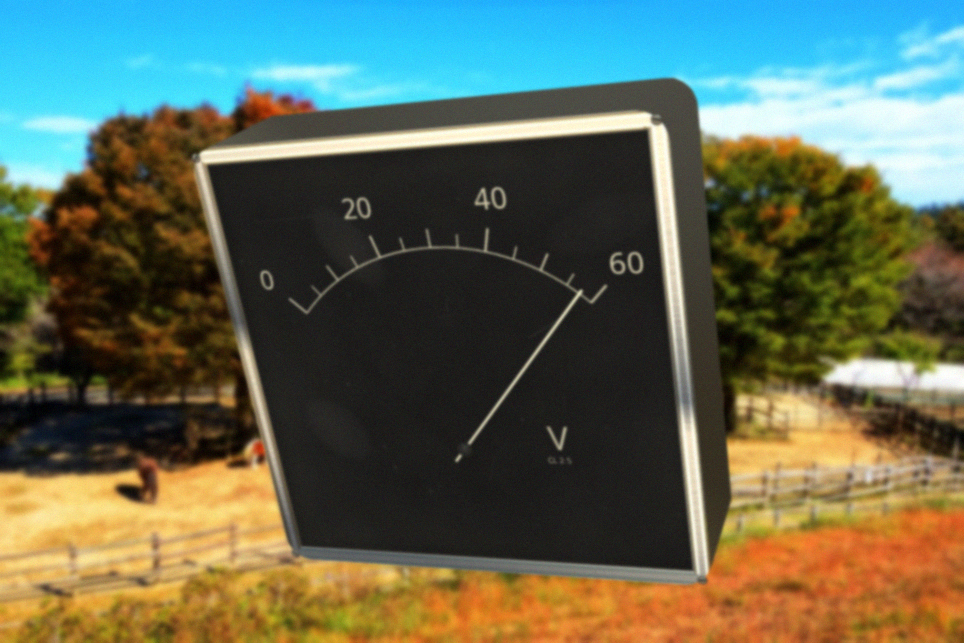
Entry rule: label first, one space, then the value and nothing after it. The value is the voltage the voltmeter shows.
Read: 57.5 V
